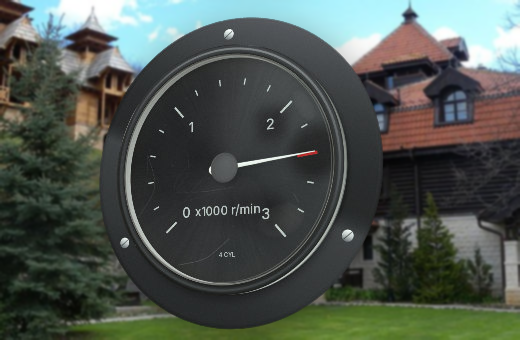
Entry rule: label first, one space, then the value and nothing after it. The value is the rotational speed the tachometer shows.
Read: 2400 rpm
